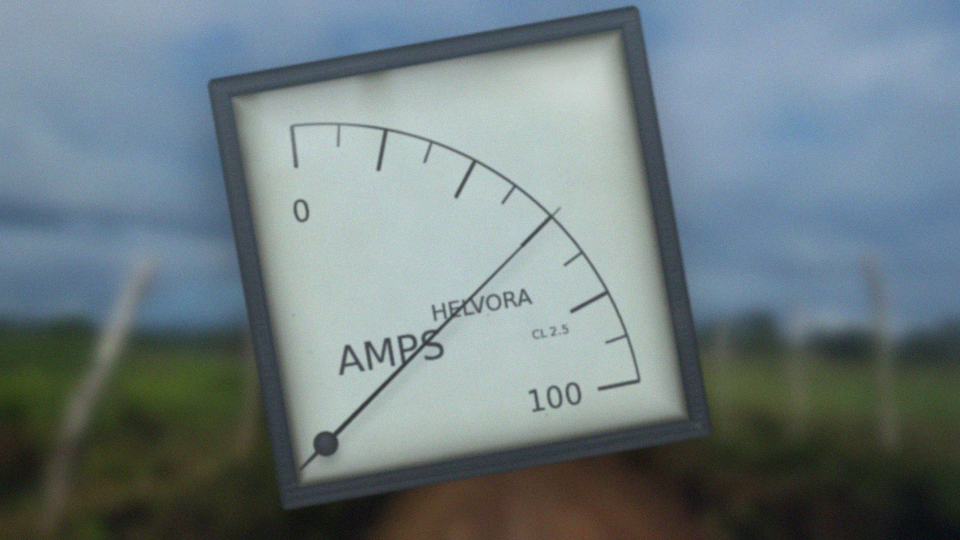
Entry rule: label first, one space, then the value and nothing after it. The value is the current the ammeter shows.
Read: 60 A
